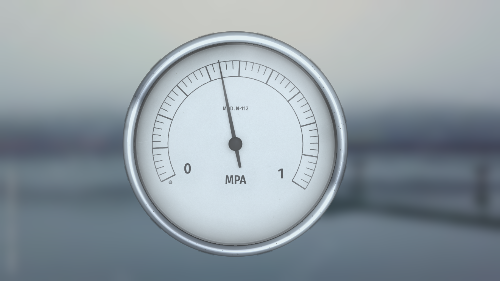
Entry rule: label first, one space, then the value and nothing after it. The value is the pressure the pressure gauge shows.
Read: 0.44 MPa
